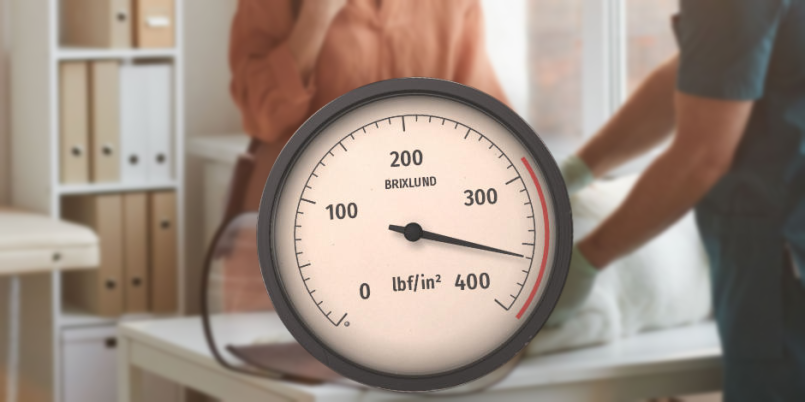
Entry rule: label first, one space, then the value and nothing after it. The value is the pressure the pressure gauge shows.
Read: 360 psi
